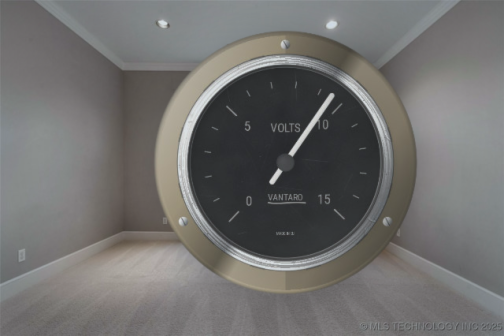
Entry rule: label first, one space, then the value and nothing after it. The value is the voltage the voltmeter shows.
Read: 9.5 V
